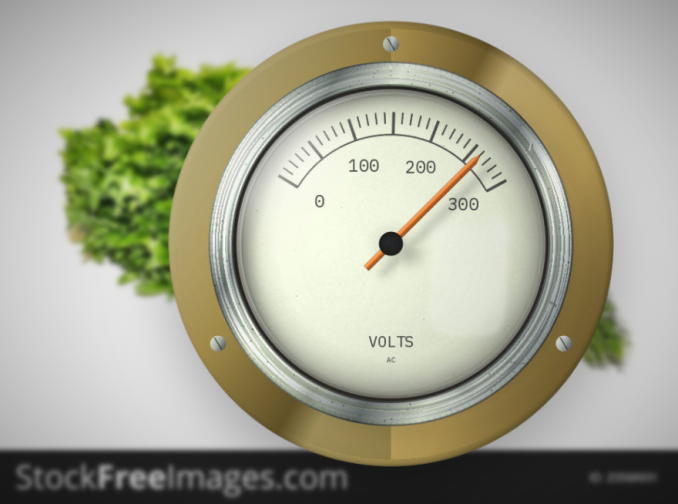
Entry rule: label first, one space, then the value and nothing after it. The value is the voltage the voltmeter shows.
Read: 260 V
